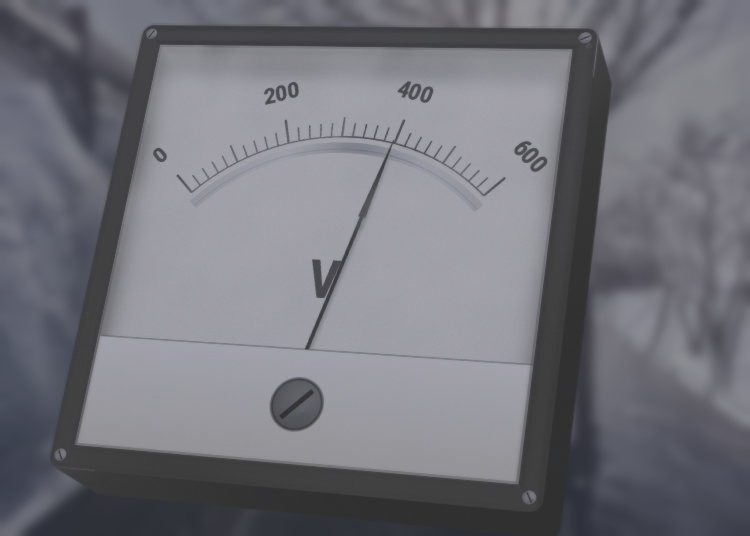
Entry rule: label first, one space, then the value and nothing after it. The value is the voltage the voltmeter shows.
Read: 400 V
